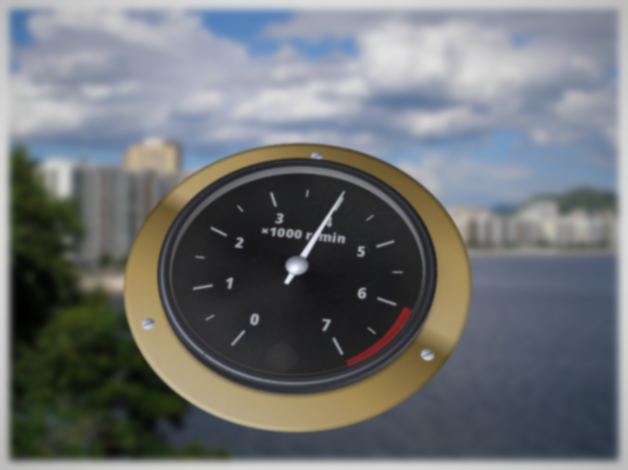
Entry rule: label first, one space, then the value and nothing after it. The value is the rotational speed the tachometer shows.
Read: 4000 rpm
